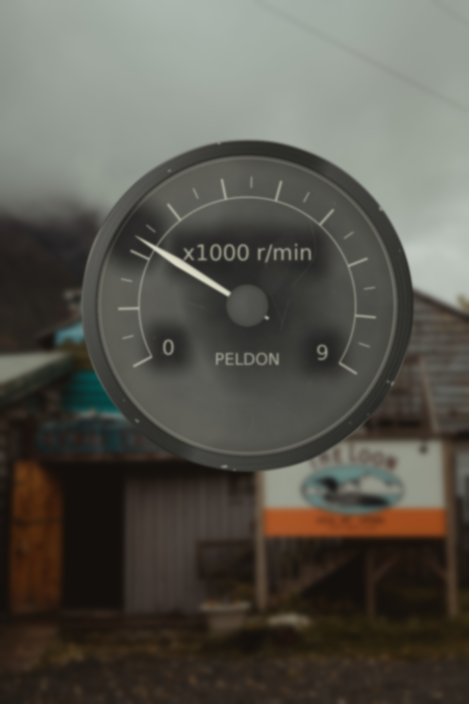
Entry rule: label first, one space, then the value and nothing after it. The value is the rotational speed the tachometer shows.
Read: 2250 rpm
